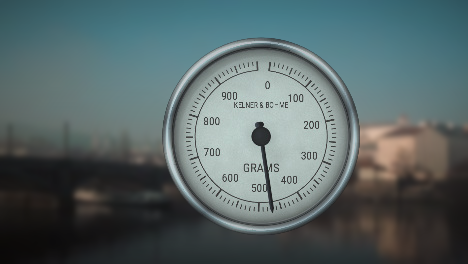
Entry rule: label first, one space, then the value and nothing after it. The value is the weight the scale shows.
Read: 470 g
